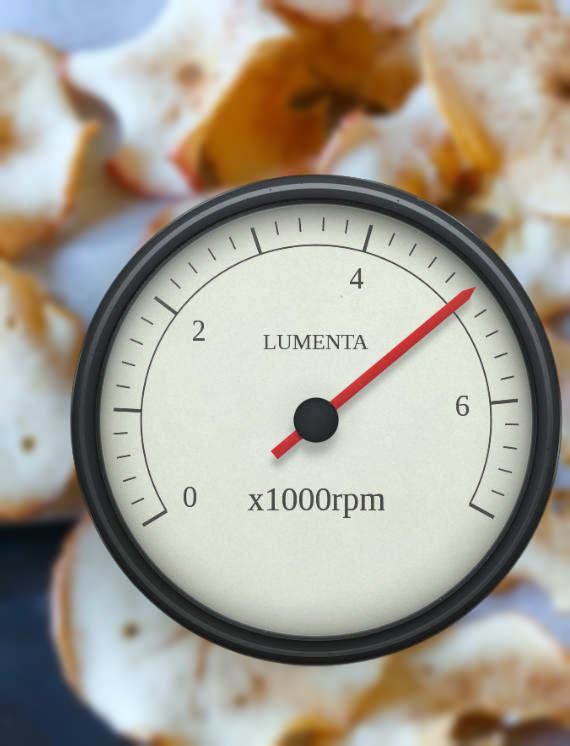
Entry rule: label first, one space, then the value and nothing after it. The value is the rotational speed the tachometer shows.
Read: 5000 rpm
